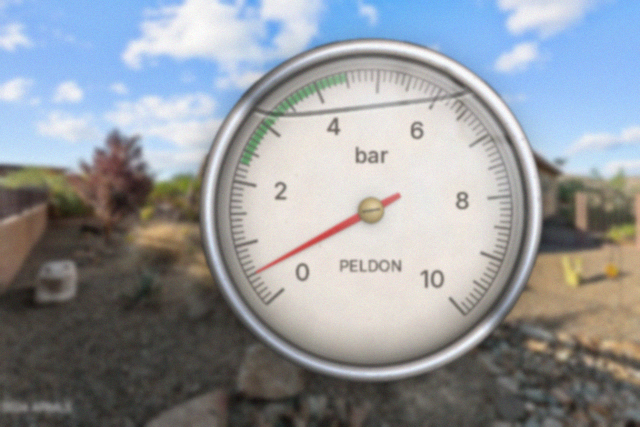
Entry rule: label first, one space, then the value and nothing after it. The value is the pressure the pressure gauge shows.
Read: 0.5 bar
